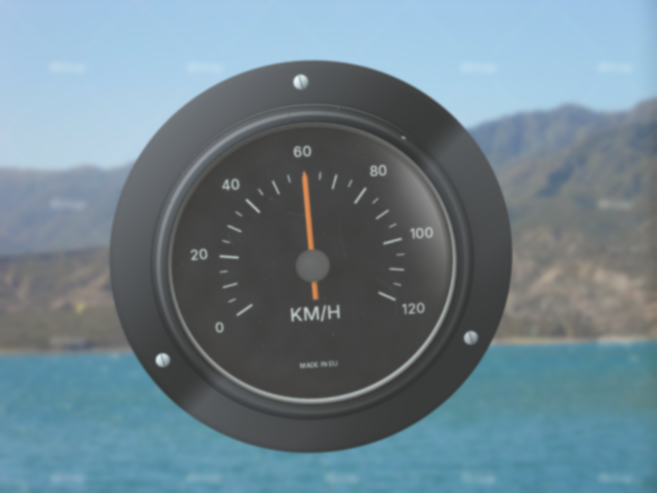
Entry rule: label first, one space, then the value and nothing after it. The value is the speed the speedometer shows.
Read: 60 km/h
